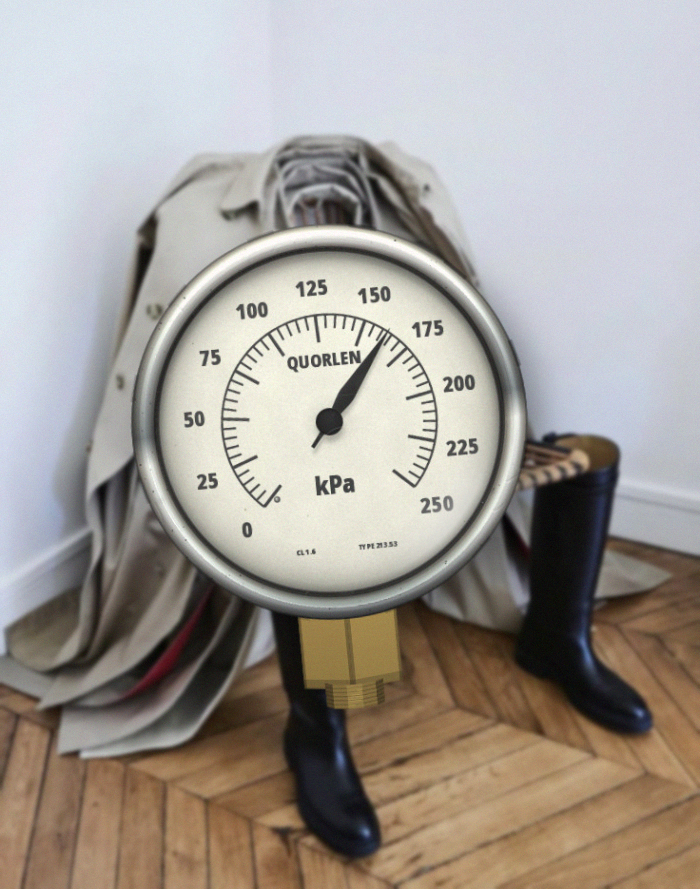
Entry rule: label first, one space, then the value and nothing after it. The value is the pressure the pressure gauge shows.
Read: 162.5 kPa
